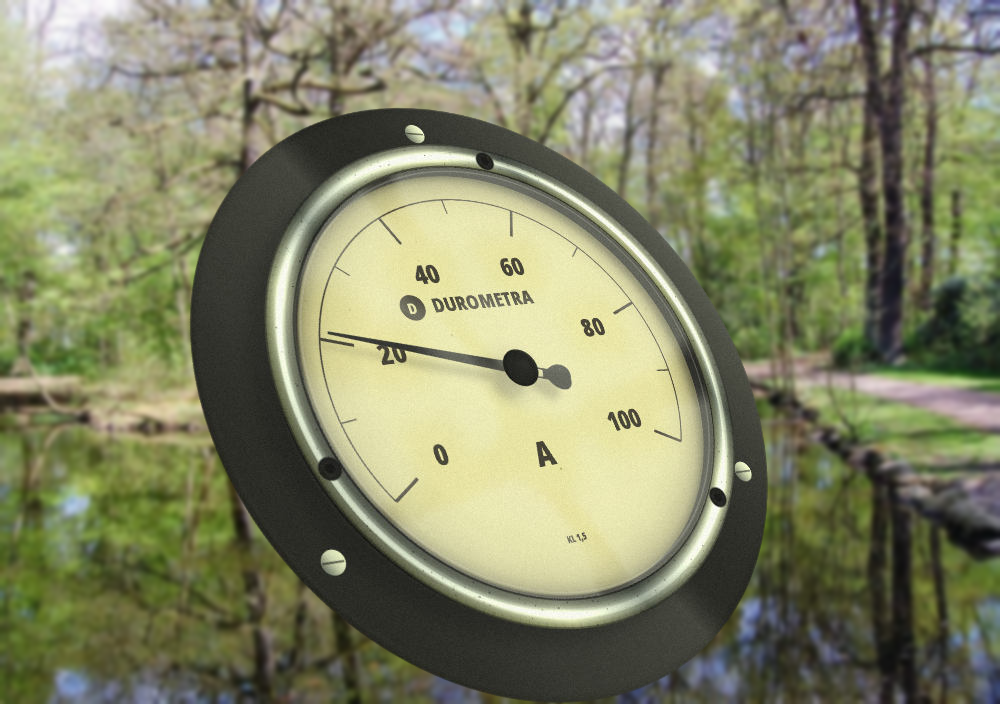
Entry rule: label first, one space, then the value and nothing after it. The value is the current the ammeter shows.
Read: 20 A
